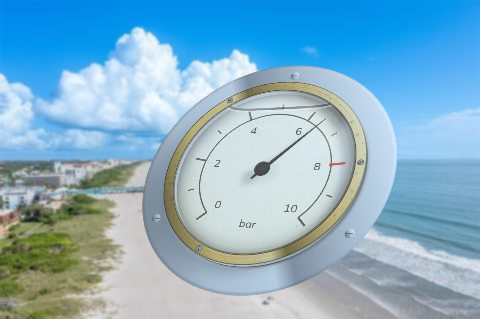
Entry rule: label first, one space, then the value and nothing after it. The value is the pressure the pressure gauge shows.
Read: 6.5 bar
